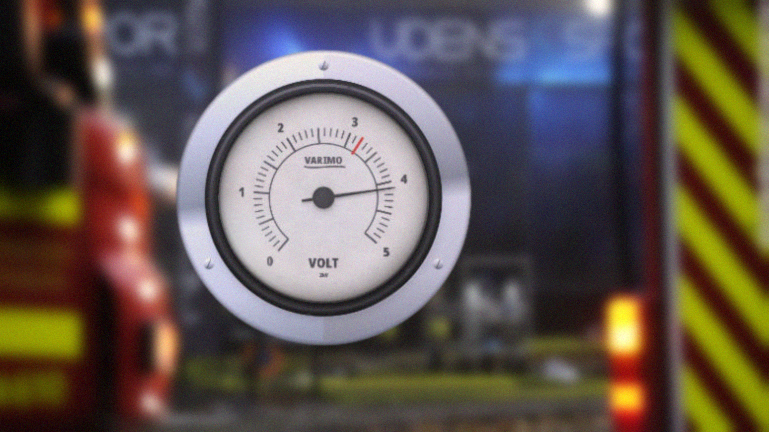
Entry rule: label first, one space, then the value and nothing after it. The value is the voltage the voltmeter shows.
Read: 4.1 V
